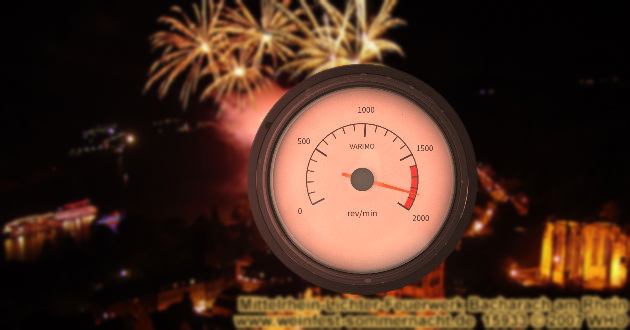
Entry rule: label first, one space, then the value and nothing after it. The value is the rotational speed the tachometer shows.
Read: 1850 rpm
